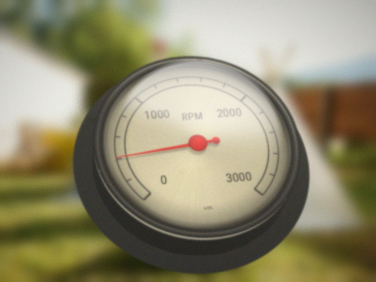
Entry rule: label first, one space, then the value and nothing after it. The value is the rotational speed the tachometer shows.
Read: 400 rpm
